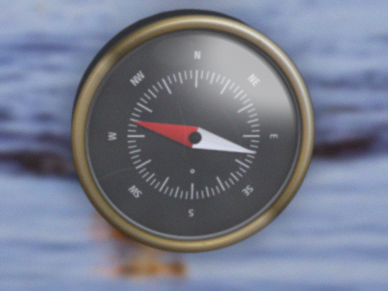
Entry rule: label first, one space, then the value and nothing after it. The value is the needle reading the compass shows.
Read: 285 °
